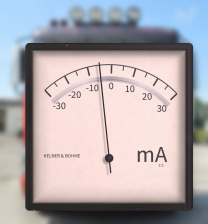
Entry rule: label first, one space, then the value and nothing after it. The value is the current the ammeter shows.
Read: -5 mA
